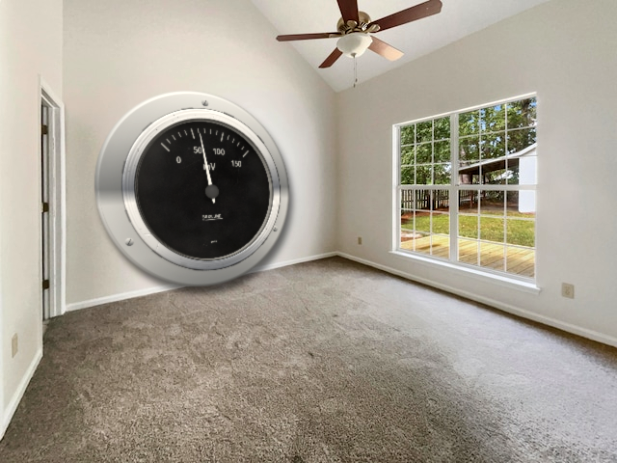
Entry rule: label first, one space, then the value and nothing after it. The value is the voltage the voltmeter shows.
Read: 60 mV
